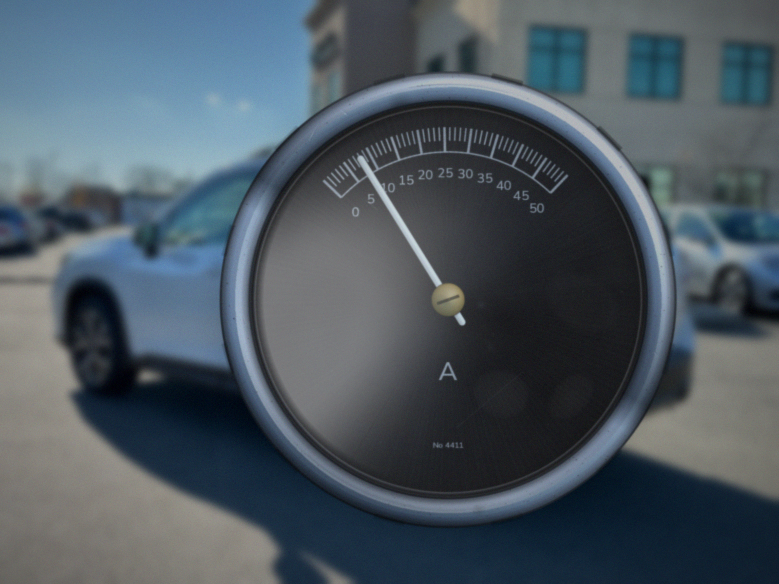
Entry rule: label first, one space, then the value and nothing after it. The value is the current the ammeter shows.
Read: 8 A
